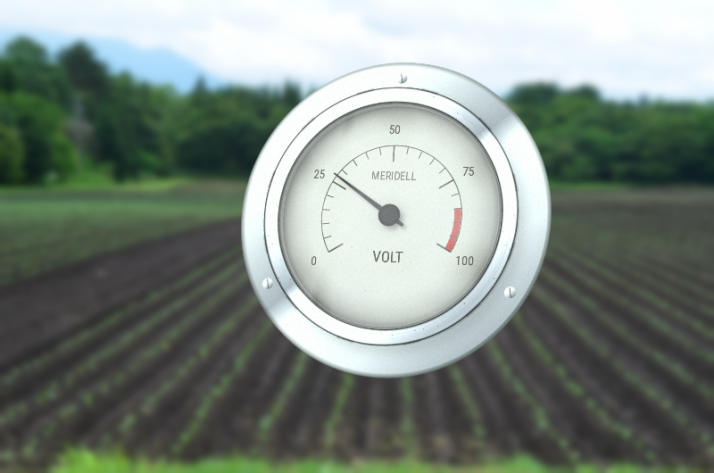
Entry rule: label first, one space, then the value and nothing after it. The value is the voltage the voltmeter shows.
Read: 27.5 V
